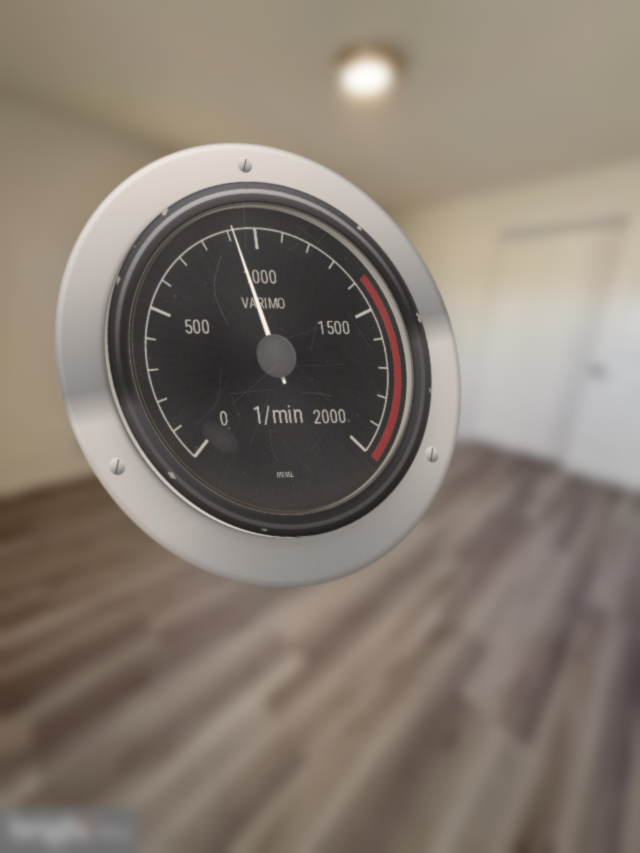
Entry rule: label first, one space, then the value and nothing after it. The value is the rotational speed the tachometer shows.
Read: 900 rpm
